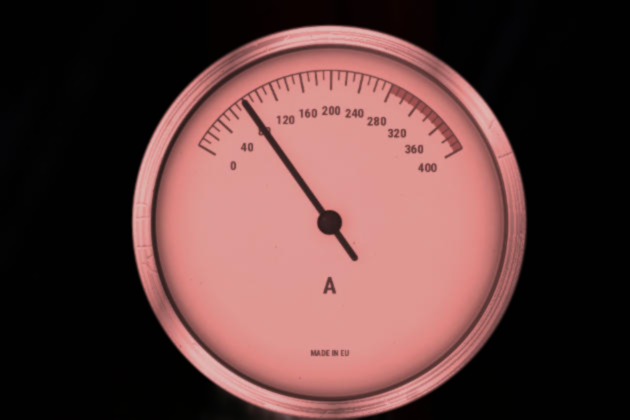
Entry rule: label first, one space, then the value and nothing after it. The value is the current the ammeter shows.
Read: 80 A
